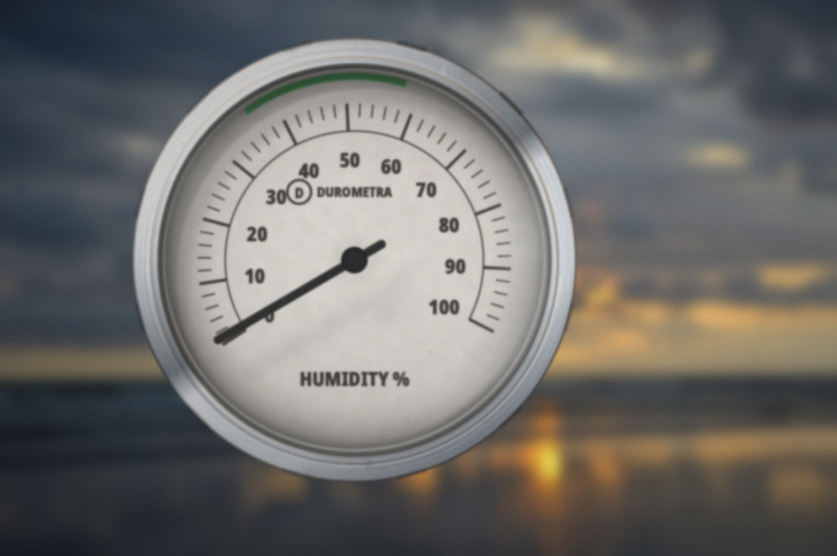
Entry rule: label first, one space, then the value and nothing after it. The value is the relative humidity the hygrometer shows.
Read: 1 %
